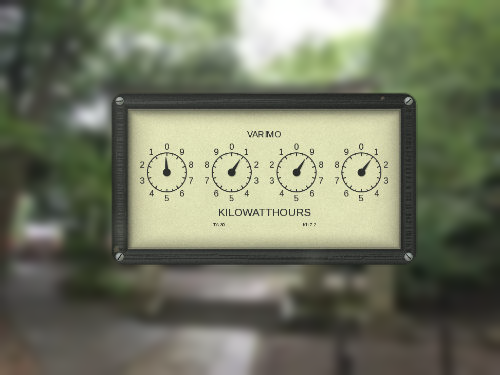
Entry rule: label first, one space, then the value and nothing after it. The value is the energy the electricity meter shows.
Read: 91 kWh
